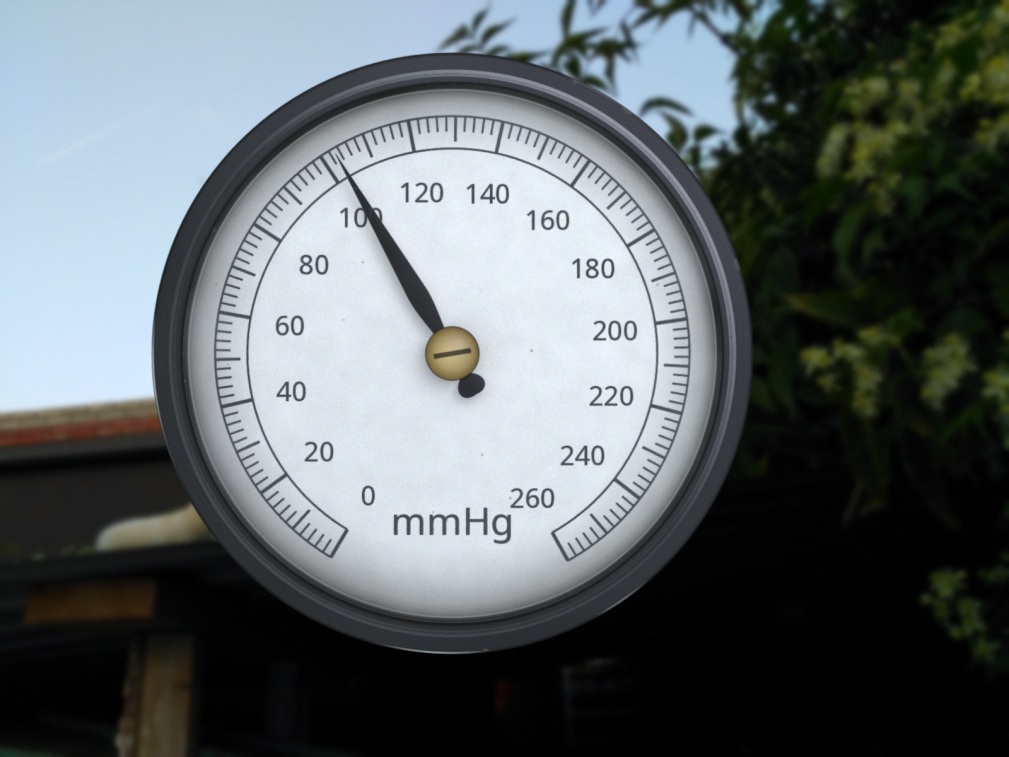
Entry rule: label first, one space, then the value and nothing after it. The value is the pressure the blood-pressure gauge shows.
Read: 103 mmHg
